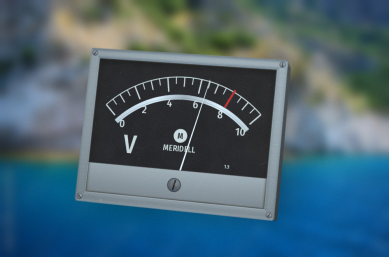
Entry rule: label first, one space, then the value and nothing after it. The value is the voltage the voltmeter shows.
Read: 6.5 V
